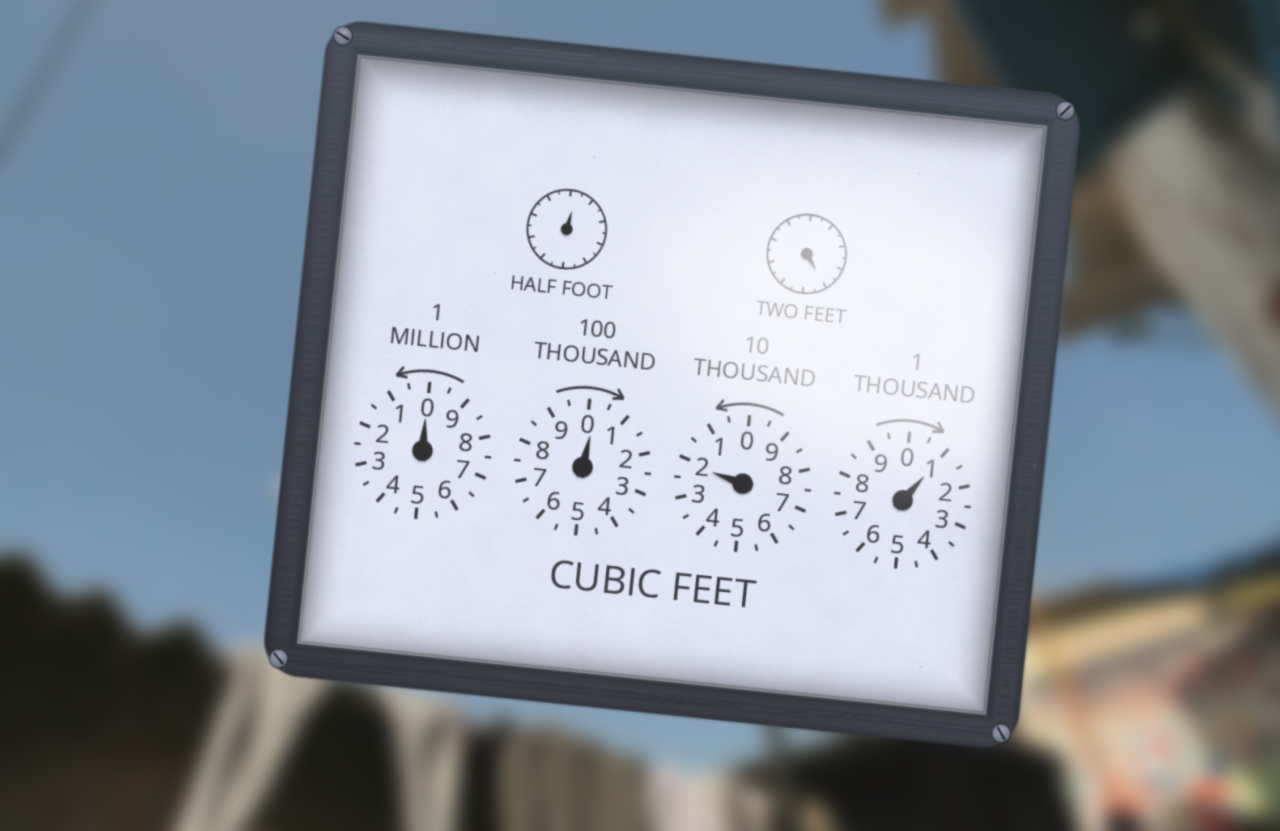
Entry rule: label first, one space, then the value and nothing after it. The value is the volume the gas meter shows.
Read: 2100 ft³
